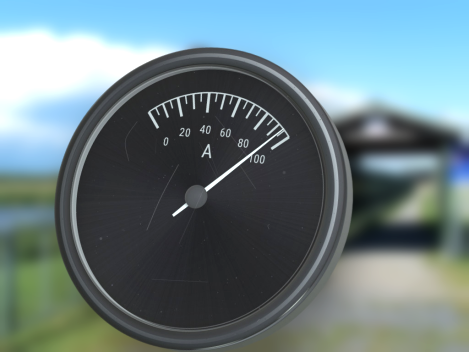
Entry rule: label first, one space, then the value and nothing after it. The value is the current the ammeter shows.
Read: 95 A
